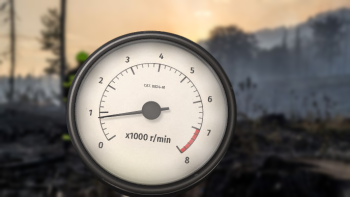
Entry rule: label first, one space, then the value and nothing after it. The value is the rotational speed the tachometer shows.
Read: 800 rpm
